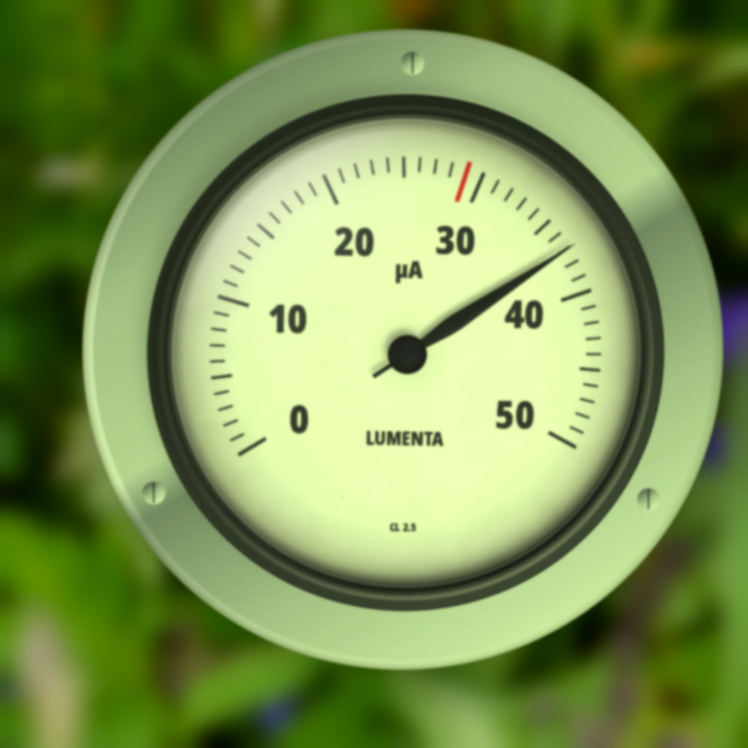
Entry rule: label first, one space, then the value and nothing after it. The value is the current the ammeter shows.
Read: 37 µA
